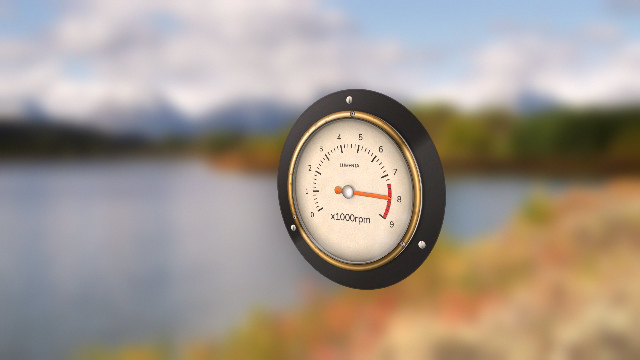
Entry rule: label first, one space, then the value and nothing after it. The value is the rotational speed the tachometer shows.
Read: 8000 rpm
